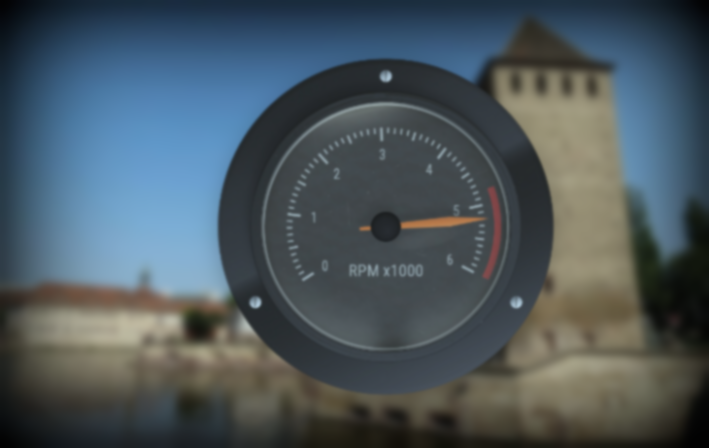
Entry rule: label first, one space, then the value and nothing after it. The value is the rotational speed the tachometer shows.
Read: 5200 rpm
